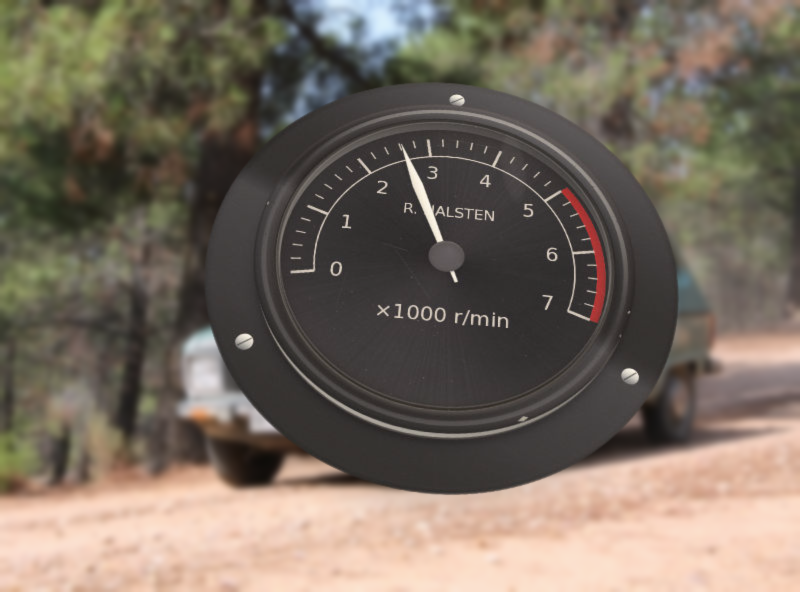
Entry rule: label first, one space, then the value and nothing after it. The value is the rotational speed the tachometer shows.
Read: 2600 rpm
